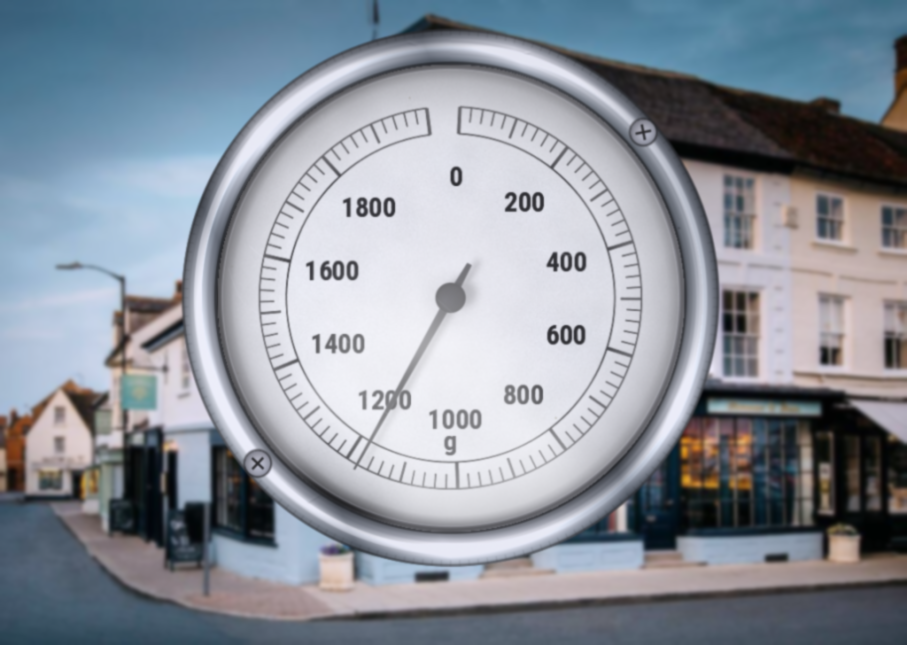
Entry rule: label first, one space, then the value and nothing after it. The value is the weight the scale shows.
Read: 1180 g
